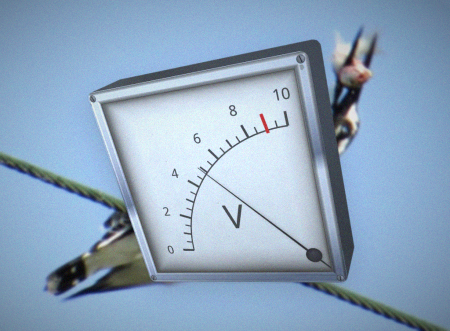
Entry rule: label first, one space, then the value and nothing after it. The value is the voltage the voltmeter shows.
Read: 5 V
